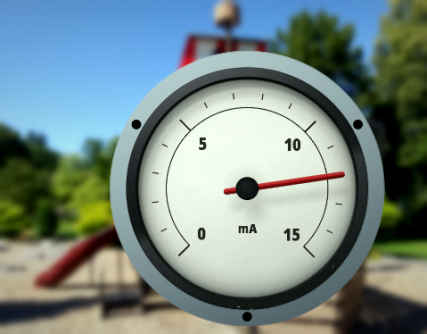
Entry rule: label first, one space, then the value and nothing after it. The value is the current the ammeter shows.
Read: 12 mA
